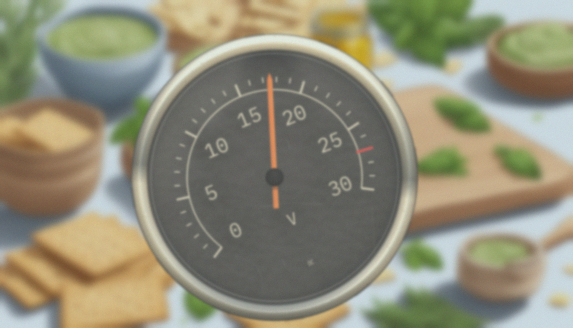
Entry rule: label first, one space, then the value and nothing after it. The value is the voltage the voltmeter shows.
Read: 17.5 V
